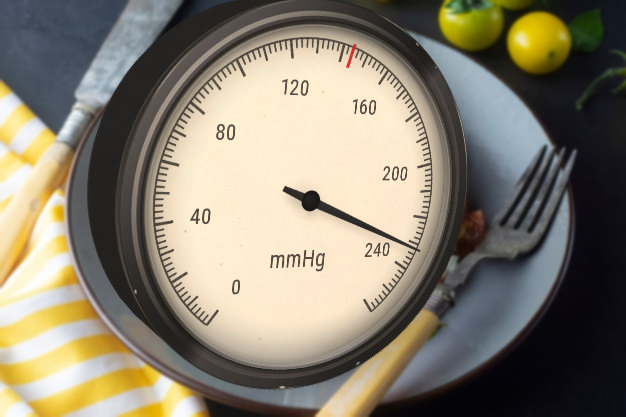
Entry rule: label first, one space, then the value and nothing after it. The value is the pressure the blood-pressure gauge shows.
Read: 232 mmHg
